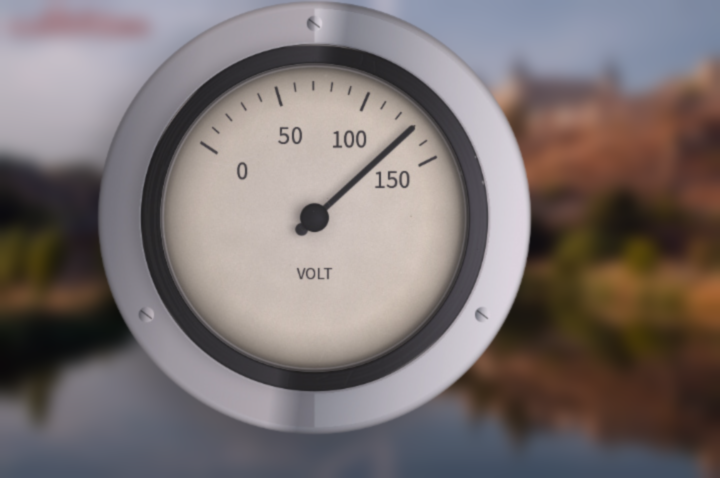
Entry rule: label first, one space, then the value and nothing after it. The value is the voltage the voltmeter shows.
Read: 130 V
